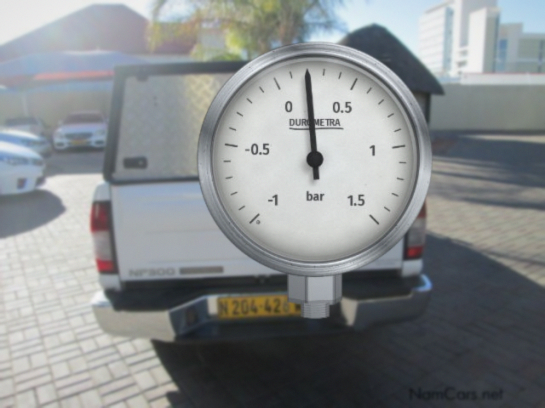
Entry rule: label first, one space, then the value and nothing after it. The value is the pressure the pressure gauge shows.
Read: 0.2 bar
